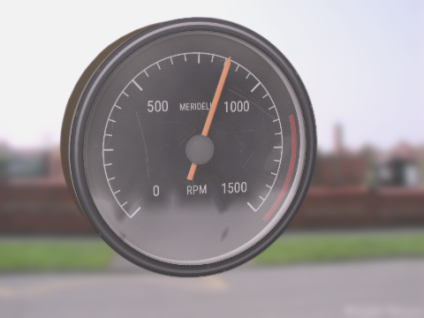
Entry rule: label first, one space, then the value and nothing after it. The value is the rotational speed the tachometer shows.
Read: 850 rpm
